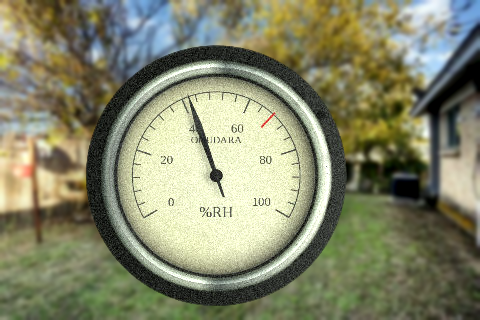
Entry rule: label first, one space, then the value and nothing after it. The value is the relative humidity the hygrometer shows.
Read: 42 %
